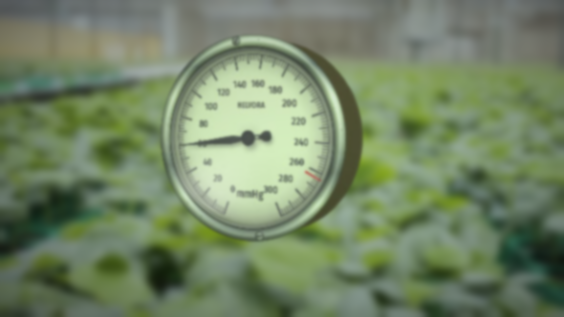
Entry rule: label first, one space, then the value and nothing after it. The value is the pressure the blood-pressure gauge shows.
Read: 60 mmHg
